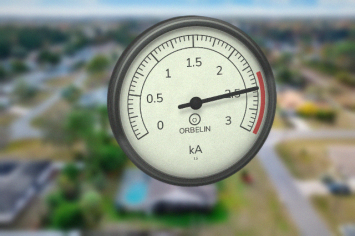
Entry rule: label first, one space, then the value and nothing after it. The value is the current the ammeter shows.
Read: 2.5 kA
